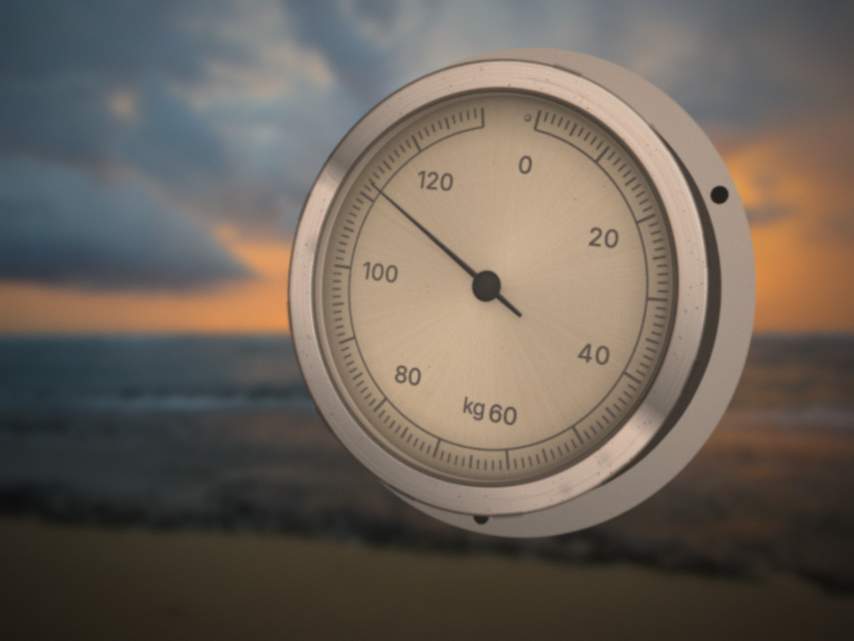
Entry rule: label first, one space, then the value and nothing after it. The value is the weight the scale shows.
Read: 112 kg
